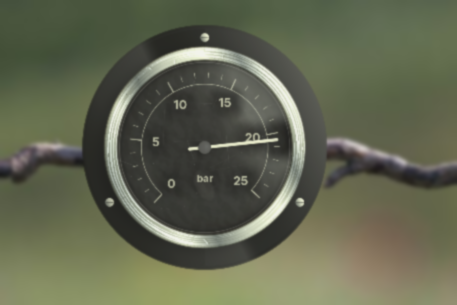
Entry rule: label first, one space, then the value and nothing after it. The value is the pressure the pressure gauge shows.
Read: 20.5 bar
